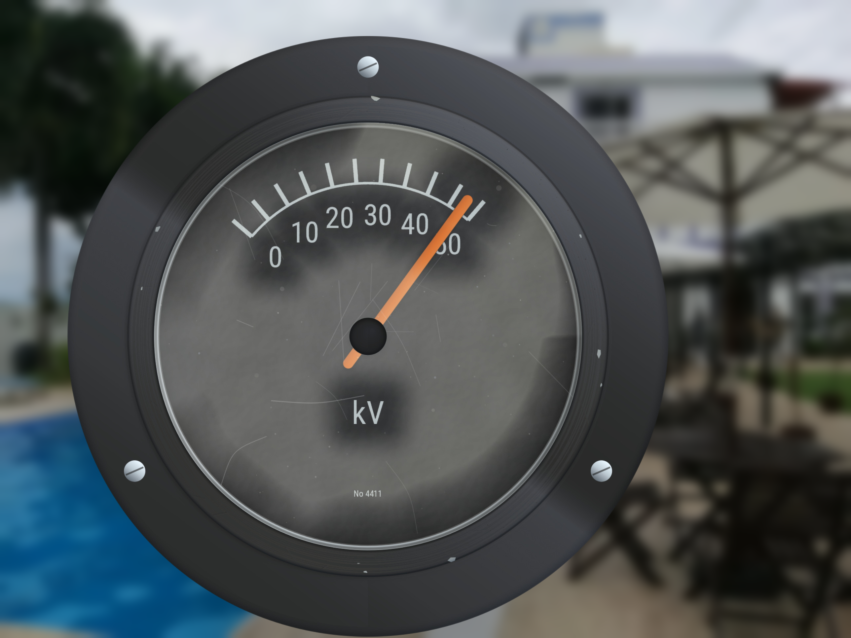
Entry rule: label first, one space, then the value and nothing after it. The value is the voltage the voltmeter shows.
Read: 47.5 kV
